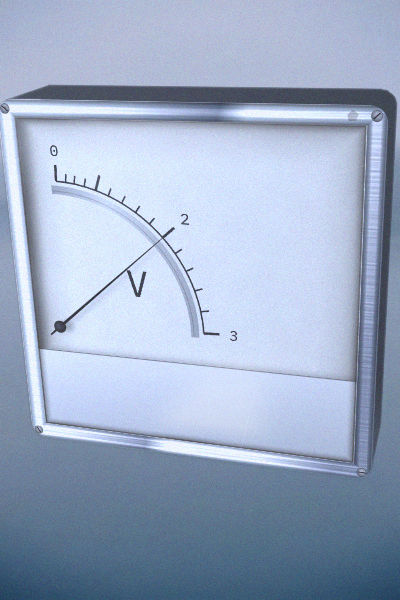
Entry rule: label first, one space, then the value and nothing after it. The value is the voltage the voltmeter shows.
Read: 2 V
